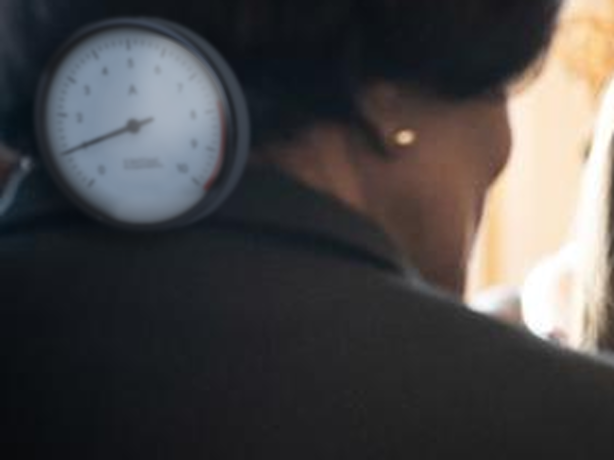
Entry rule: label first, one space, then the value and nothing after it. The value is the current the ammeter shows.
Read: 1 A
